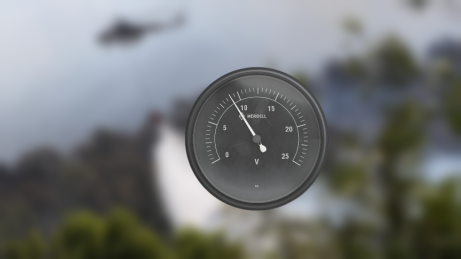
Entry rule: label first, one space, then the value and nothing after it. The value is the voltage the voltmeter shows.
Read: 9 V
